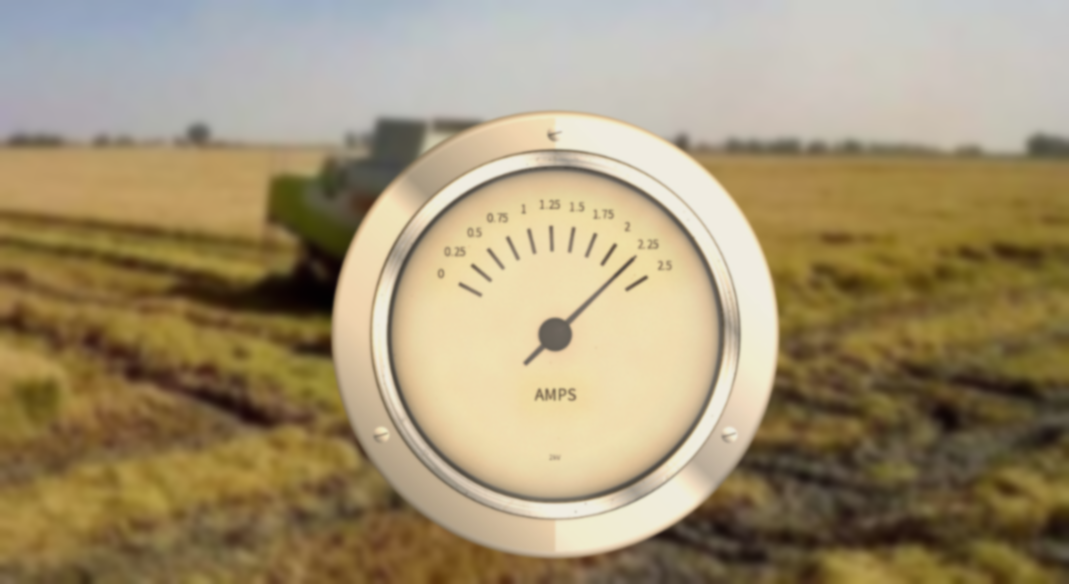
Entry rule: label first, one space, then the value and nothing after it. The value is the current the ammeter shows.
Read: 2.25 A
